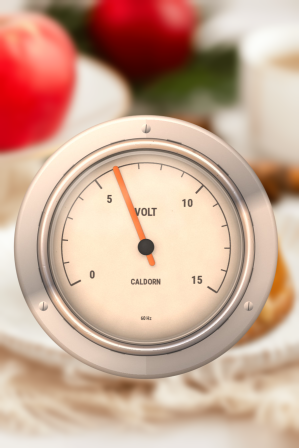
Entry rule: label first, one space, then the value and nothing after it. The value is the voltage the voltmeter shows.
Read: 6 V
